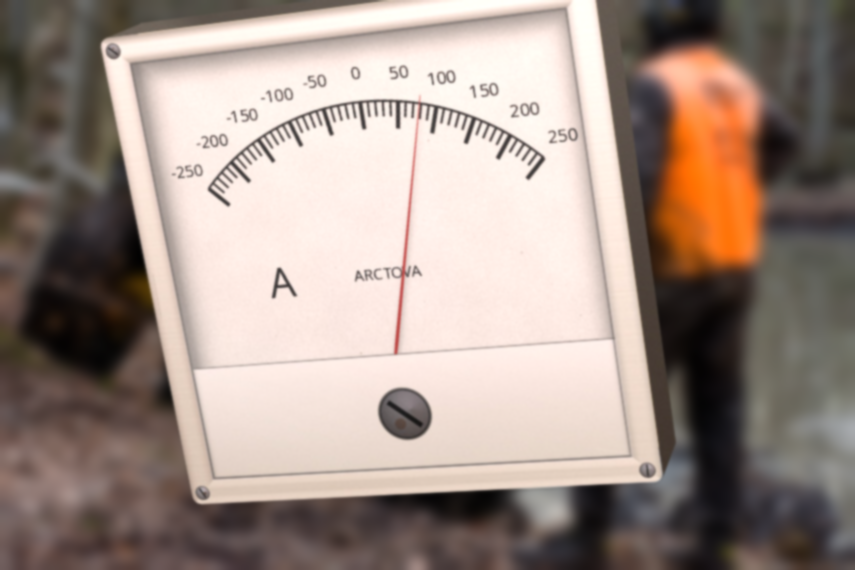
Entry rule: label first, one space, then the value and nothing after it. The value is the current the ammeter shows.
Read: 80 A
